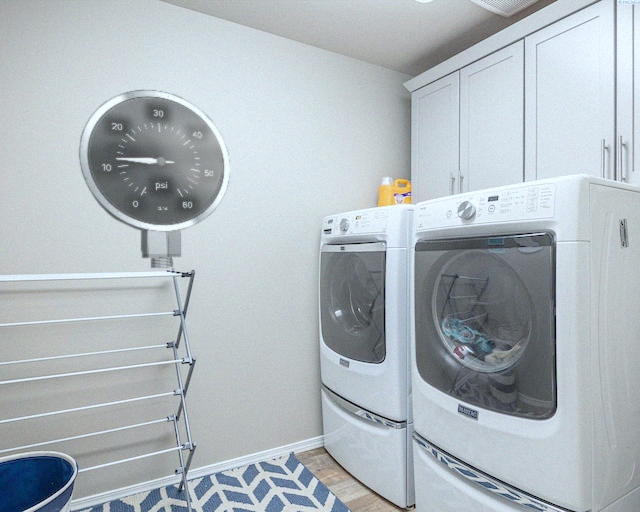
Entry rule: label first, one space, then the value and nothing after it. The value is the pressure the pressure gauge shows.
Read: 12 psi
